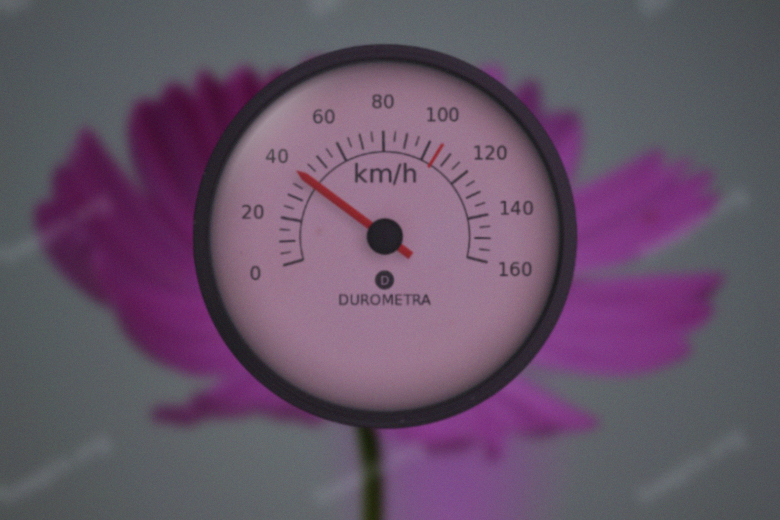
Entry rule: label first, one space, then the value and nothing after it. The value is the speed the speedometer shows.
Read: 40 km/h
